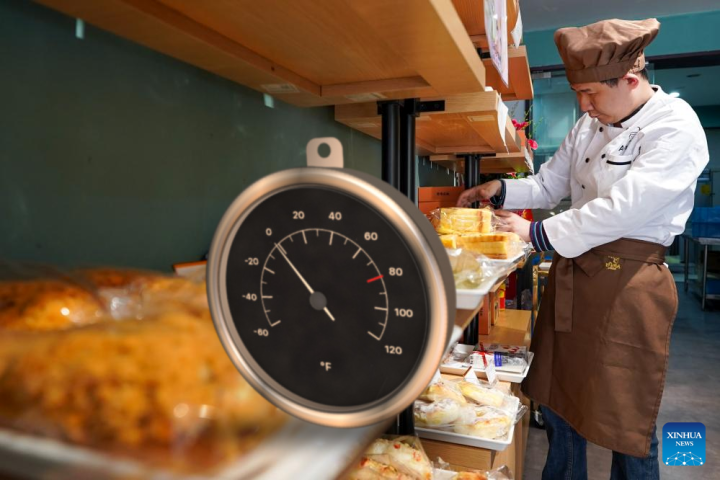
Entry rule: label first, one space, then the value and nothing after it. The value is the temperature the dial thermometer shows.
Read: 0 °F
